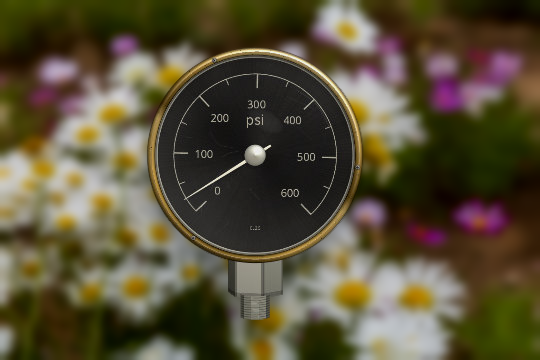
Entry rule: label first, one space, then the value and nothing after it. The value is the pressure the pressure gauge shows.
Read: 25 psi
